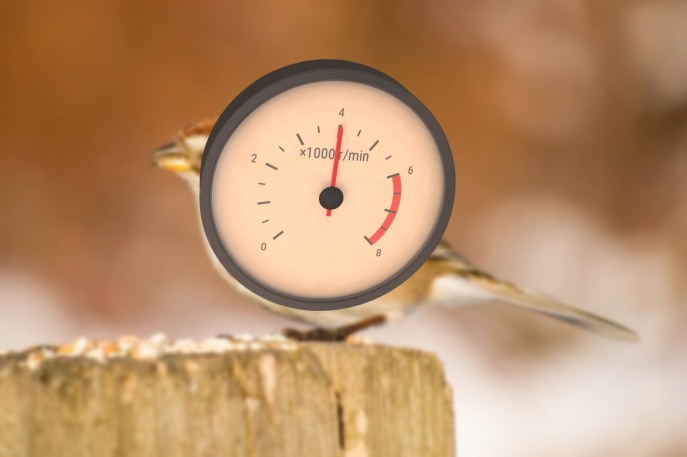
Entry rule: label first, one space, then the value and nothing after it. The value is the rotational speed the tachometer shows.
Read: 4000 rpm
